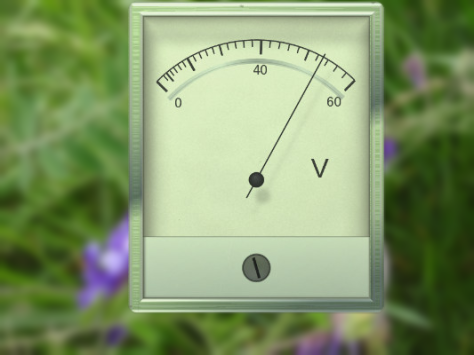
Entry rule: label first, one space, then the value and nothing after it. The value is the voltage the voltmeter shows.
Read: 53 V
